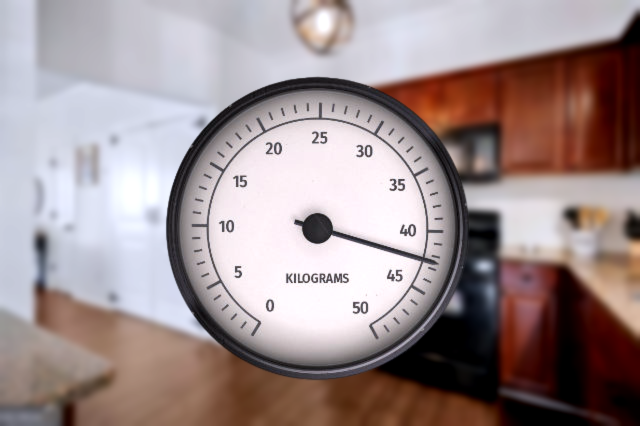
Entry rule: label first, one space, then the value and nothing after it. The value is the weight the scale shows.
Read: 42.5 kg
